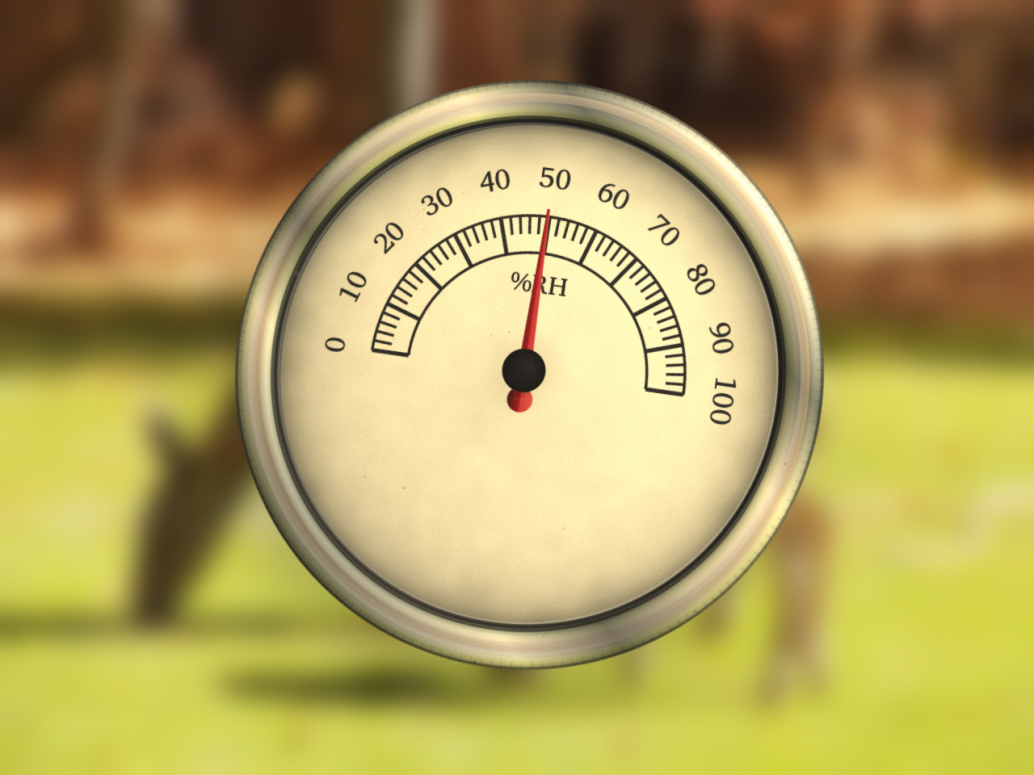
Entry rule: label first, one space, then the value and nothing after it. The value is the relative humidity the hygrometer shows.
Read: 50 %
